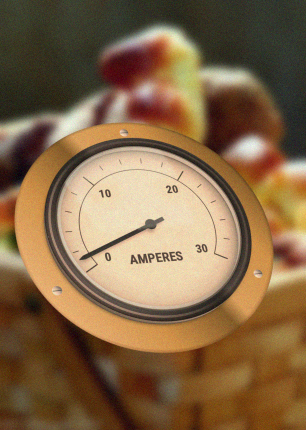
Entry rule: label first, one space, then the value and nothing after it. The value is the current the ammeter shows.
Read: 1 A
